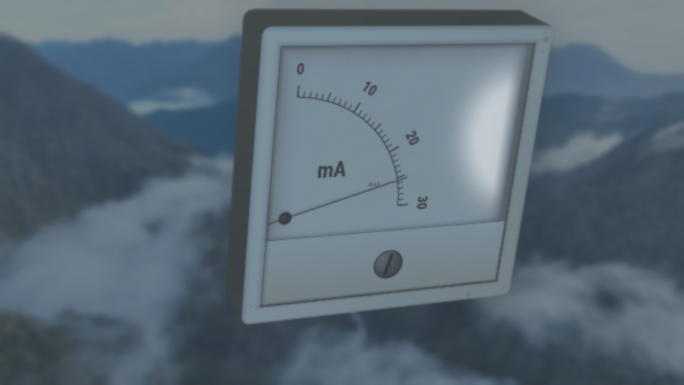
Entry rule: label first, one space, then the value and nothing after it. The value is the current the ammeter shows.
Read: 25 mA
